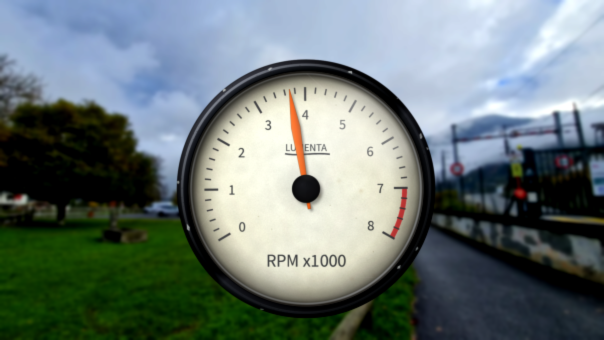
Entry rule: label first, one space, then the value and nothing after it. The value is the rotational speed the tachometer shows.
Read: 3700 rpm
